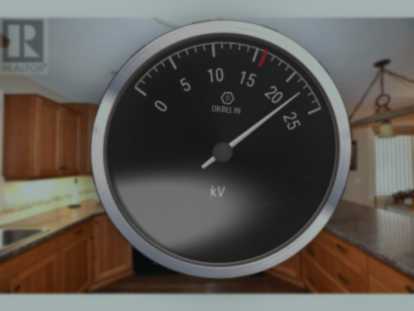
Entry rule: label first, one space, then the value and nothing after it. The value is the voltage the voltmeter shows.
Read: 22 kV
